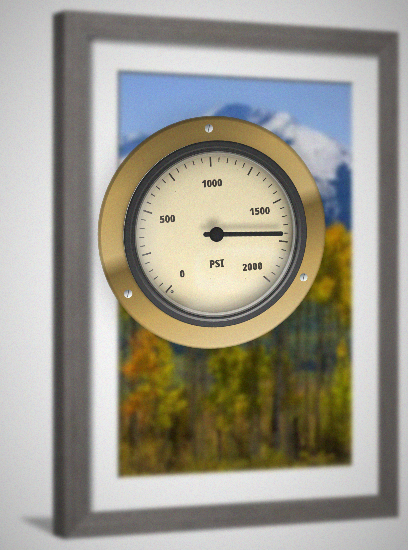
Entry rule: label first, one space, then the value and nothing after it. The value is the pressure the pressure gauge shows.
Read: 1700 psi
